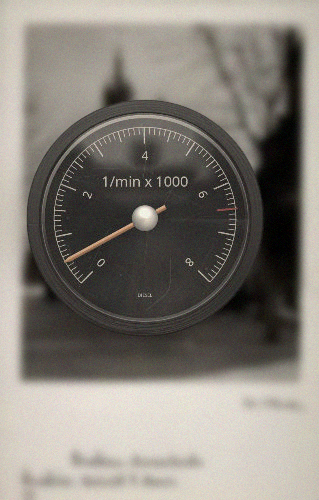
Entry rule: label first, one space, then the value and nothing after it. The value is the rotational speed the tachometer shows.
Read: 500 rpm
